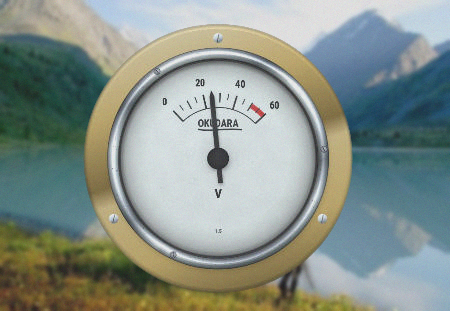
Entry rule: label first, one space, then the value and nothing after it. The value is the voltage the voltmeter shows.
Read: 25 V
